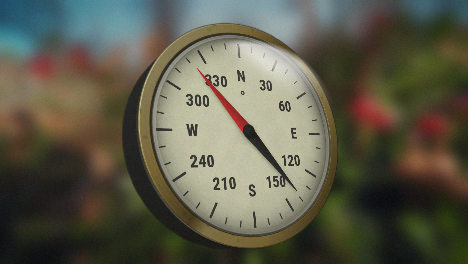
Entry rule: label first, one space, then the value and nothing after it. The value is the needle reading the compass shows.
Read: 320 °
